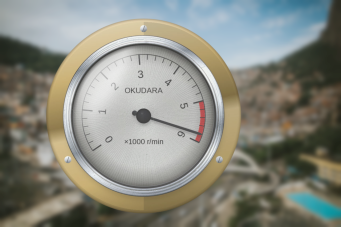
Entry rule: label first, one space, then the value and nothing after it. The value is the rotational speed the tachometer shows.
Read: 5800 rpm
